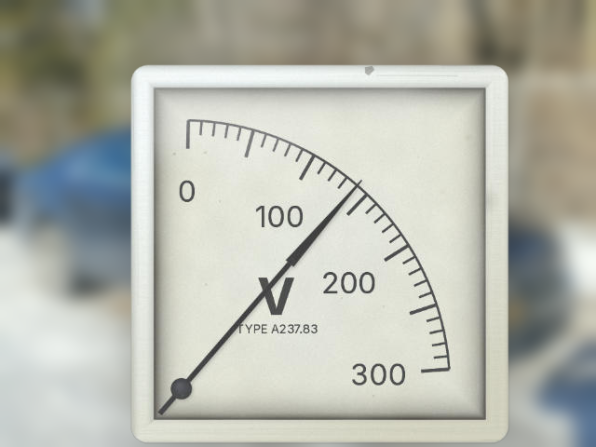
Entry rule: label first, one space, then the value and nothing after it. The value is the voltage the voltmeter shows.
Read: 140 V
